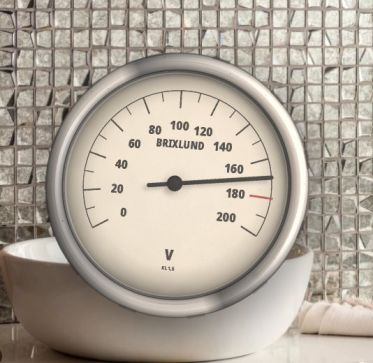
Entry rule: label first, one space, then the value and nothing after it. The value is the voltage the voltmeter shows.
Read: 170 V
